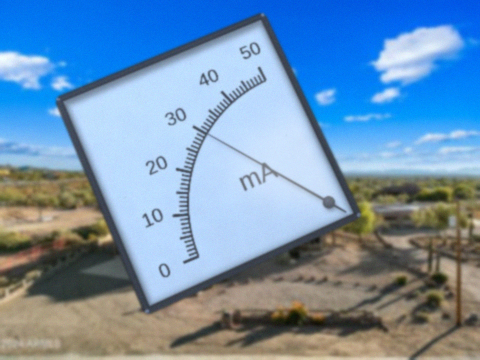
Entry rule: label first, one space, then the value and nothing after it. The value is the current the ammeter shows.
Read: 30 mA
